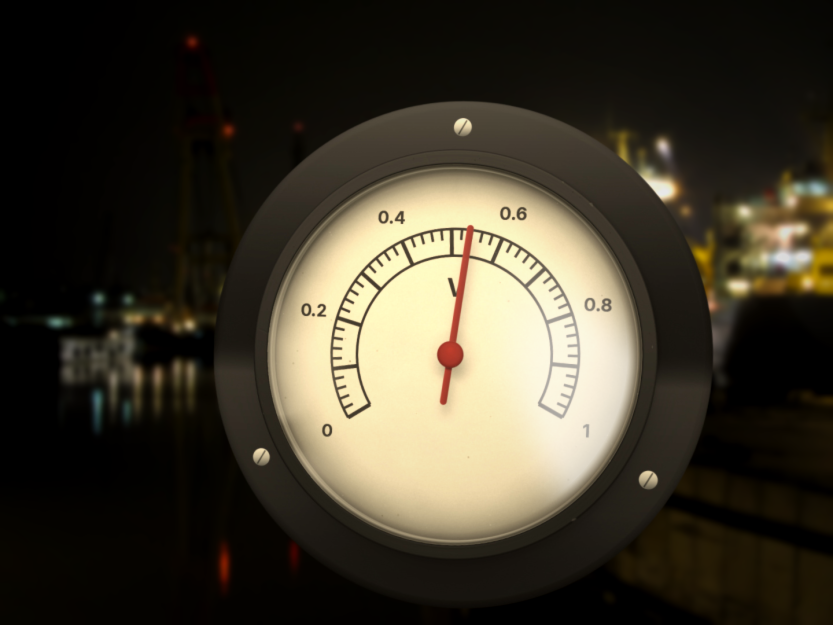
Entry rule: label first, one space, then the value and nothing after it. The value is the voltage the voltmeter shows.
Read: 0.54 V
